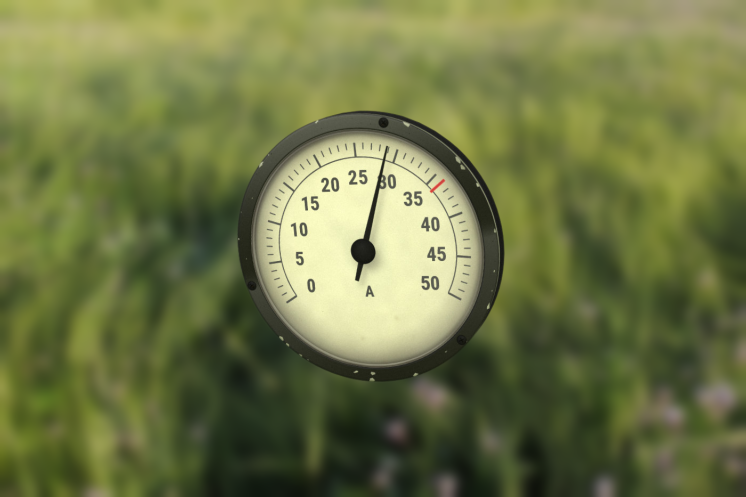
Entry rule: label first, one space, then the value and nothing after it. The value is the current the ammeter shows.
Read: 29 A
